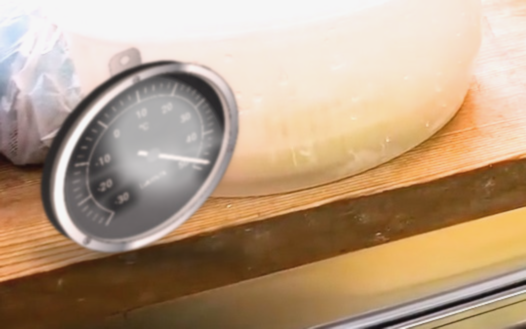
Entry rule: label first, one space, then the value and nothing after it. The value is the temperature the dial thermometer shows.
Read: 48 °C
